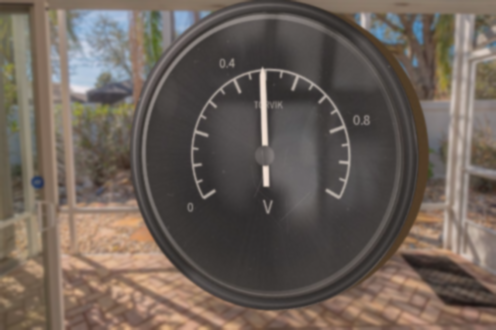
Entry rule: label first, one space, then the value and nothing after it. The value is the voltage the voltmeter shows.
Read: 0.5 V
